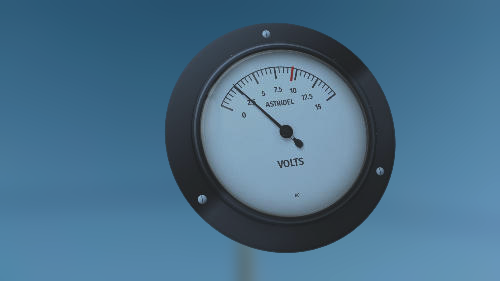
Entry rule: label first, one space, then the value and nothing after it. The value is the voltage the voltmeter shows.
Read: 2.5 V
